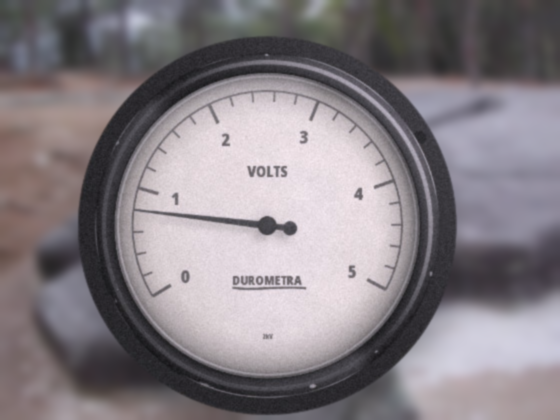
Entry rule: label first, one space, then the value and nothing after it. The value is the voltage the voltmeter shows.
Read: 0.8 V
